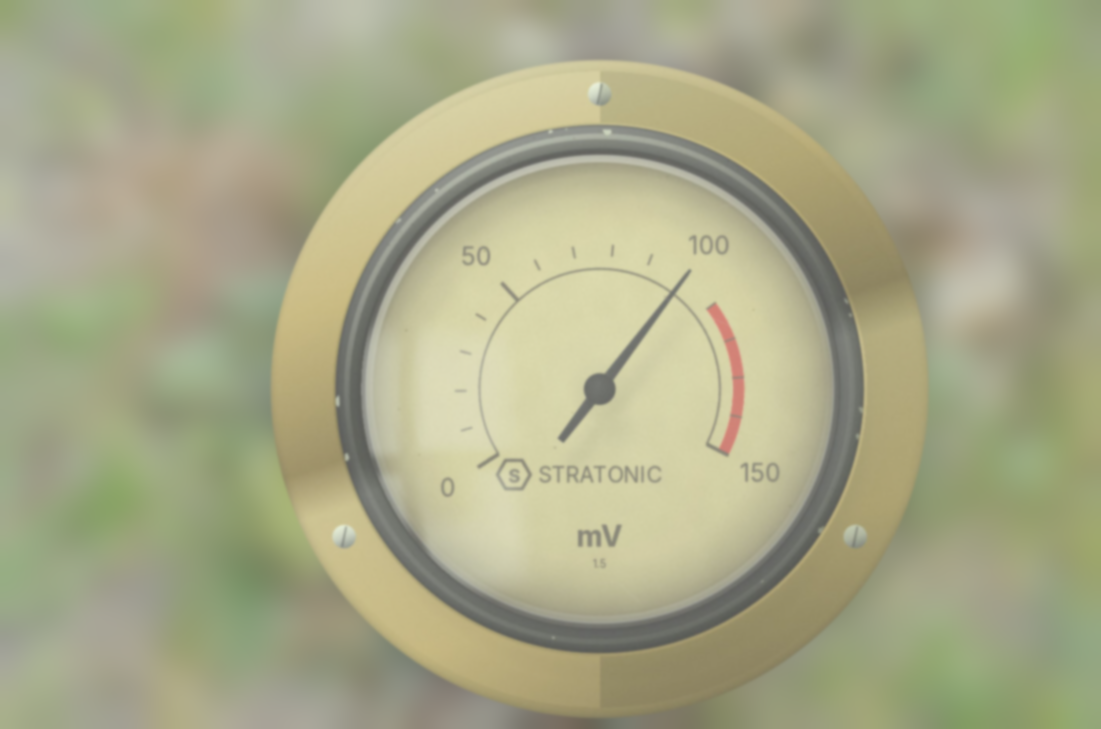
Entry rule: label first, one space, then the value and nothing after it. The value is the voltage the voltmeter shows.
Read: 100 mV
